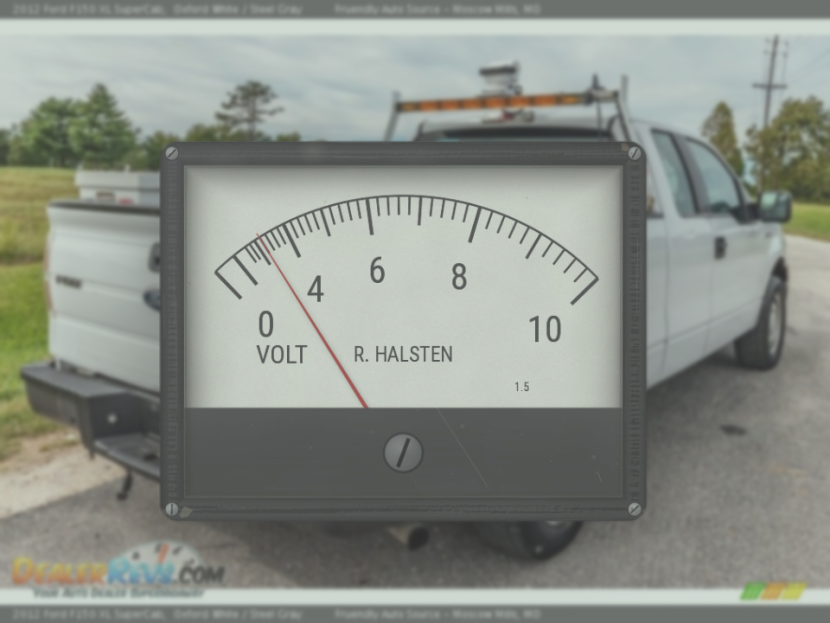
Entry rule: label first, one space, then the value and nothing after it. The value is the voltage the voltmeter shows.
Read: 3.2 V
